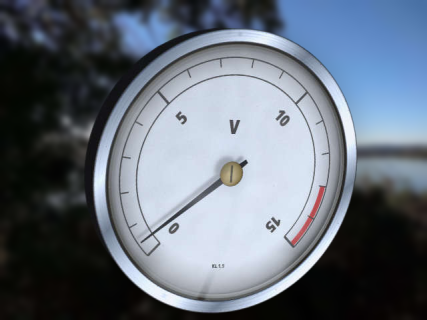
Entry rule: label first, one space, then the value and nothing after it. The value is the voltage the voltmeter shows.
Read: 0.5 V
